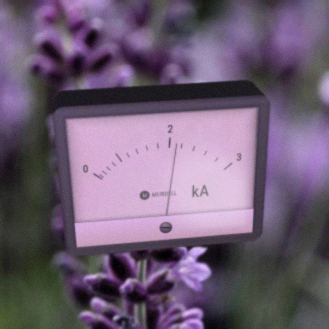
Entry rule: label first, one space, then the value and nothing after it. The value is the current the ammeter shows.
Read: 2.1 kA
